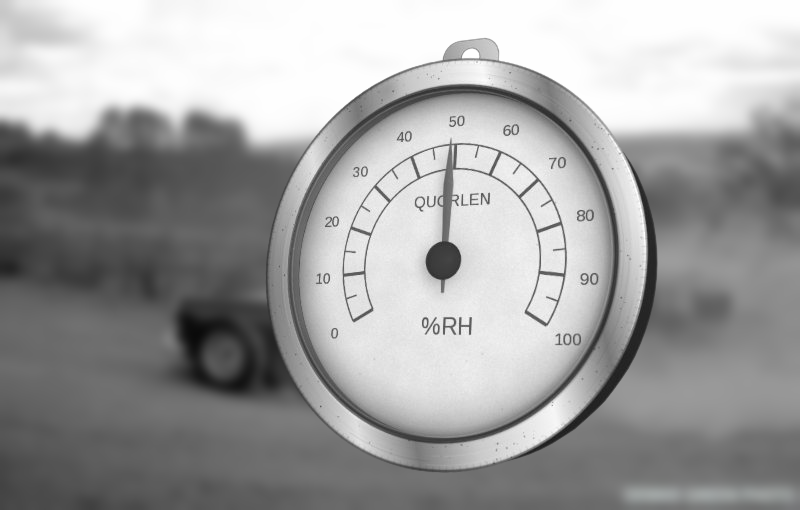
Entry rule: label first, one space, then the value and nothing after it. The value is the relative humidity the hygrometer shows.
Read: 50 %
